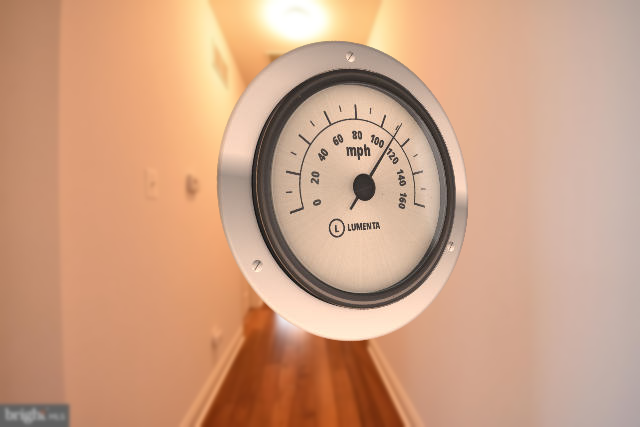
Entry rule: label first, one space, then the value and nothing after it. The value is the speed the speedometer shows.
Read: 110 mph
